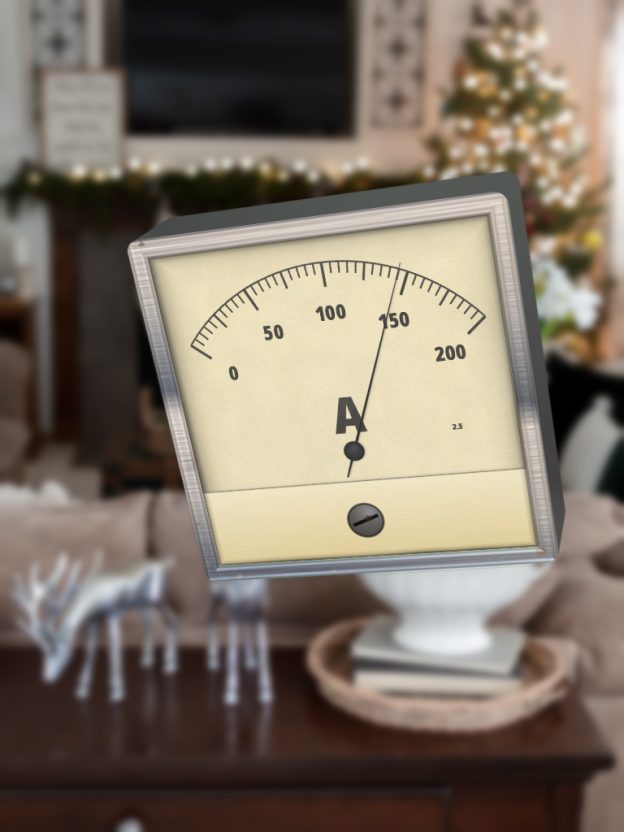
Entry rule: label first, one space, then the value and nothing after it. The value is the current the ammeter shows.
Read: 145 A
